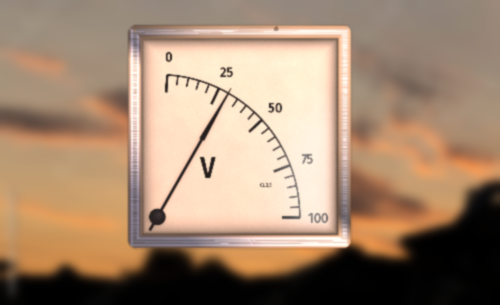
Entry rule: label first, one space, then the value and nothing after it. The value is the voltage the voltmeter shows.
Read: 30 V
